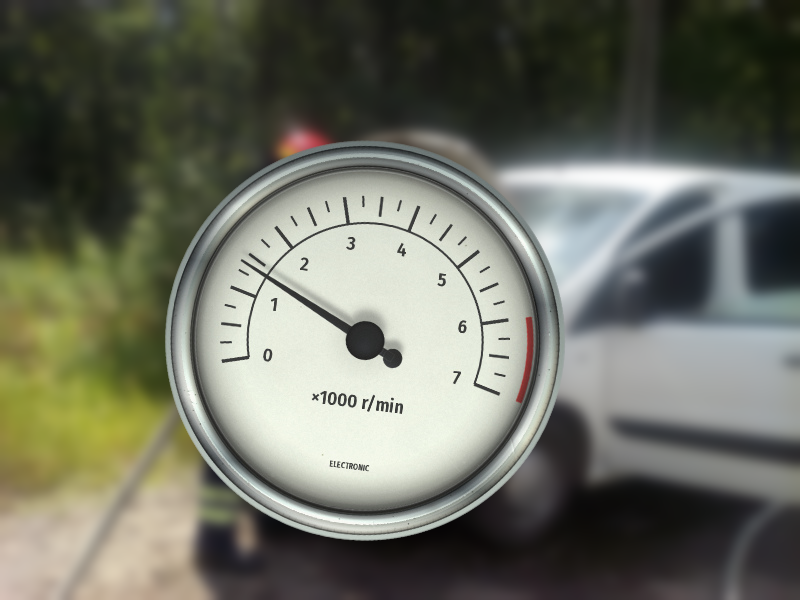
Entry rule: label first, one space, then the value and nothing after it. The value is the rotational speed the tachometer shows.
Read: 1375 rpm
